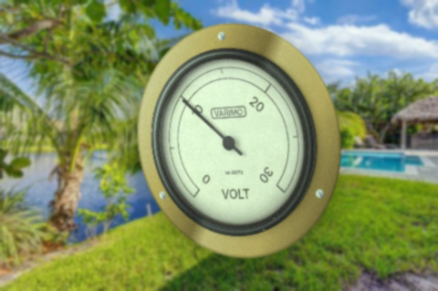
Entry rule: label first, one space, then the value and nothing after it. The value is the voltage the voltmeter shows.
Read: 10 V
